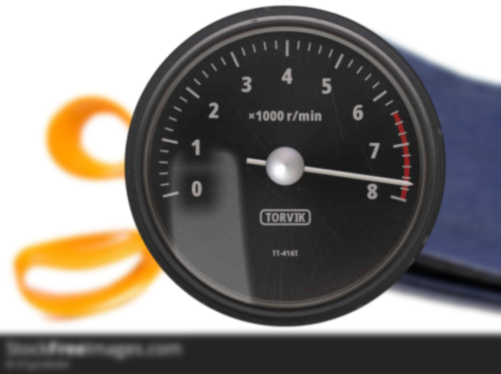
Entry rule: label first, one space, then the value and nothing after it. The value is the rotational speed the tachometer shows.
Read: 7700 rpm
